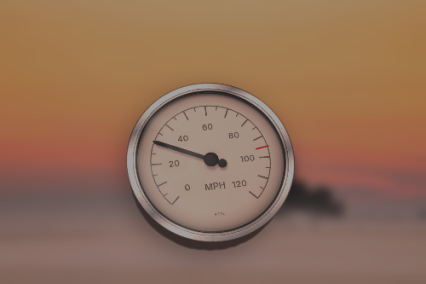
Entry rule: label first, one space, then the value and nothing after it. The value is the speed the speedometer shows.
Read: 30 mph
